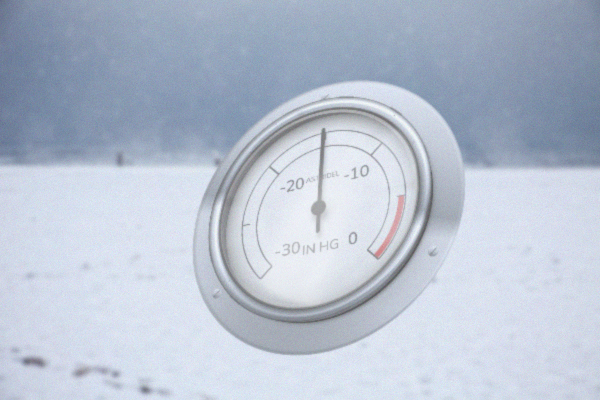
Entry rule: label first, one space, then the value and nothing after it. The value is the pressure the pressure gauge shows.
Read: -15 inHg
